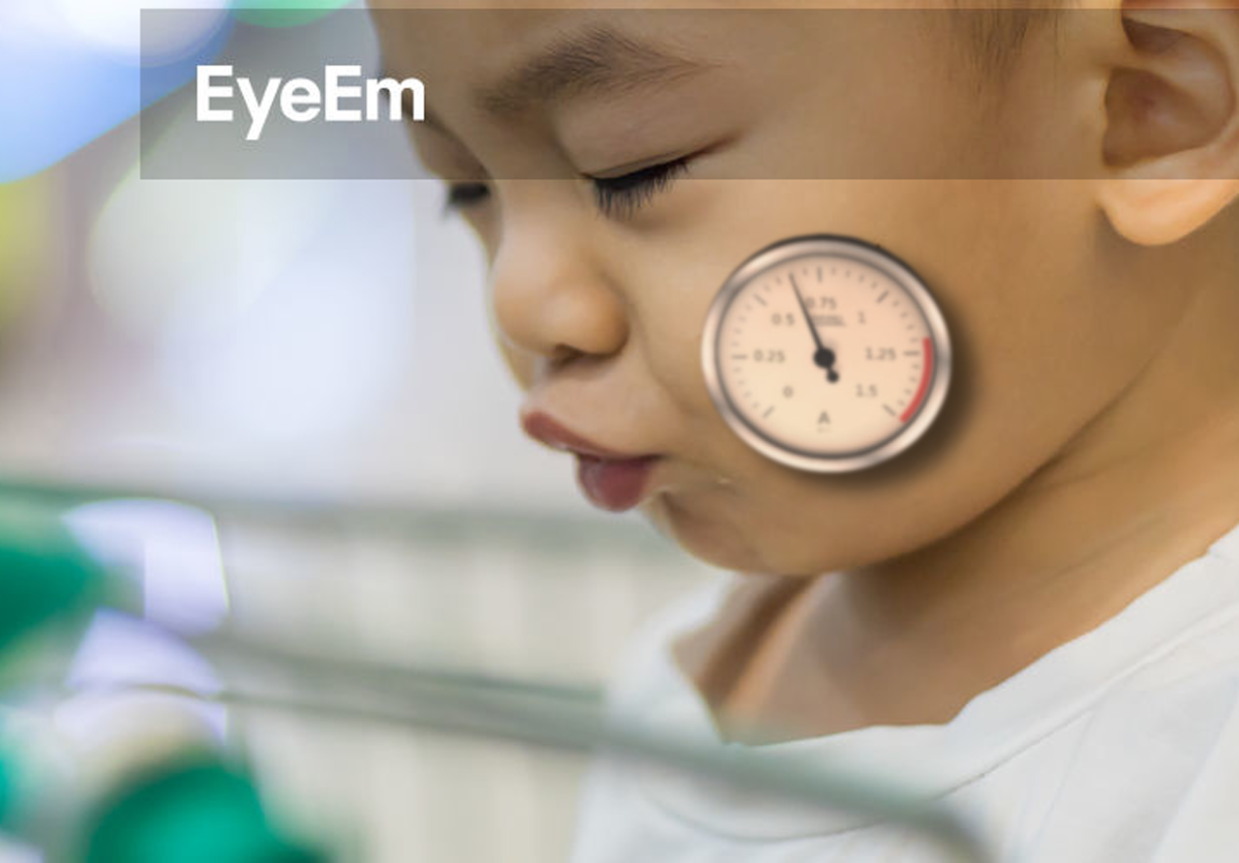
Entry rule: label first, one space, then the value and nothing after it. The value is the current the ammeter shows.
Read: 0.65 A
